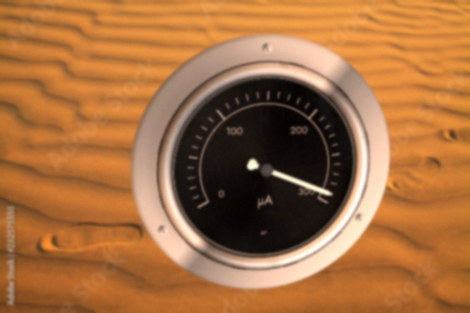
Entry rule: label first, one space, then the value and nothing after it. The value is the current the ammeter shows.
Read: 290 µA
